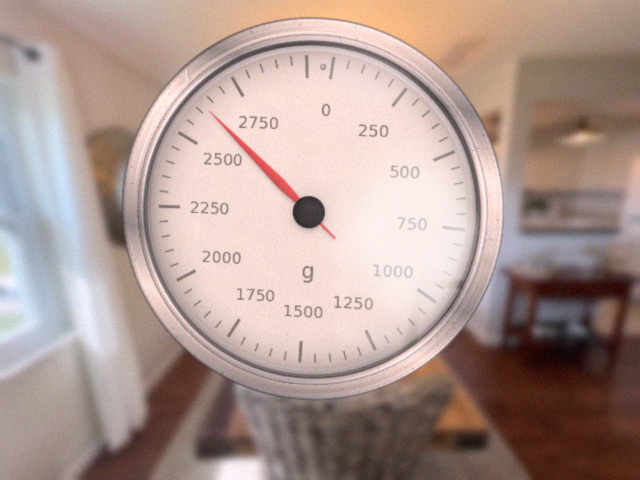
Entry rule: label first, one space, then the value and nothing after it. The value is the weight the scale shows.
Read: 2625 g
